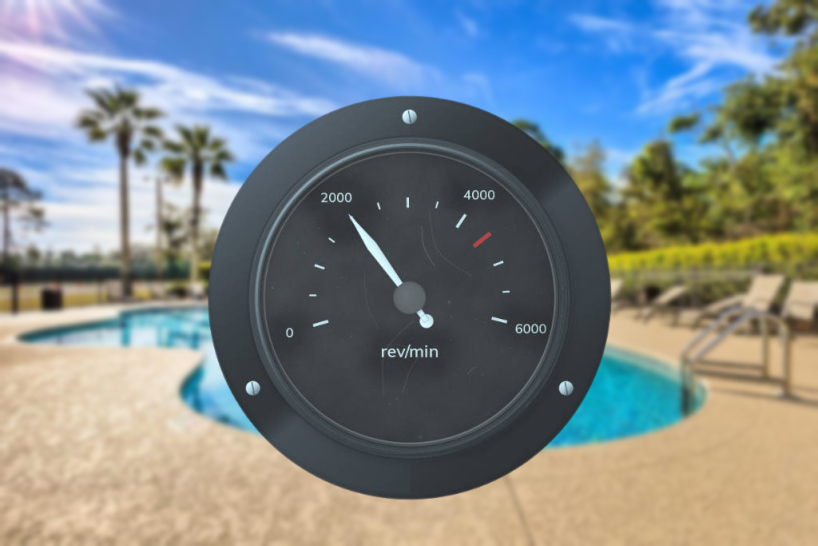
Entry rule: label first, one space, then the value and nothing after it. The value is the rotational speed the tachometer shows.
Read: 2000 rpm
